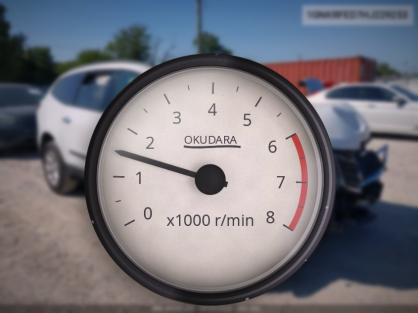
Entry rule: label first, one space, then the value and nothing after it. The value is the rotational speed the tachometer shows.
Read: 1500 rpm
